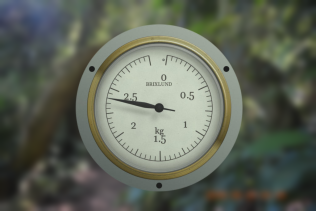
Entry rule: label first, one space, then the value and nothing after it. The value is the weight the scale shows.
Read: 2.4 kg
